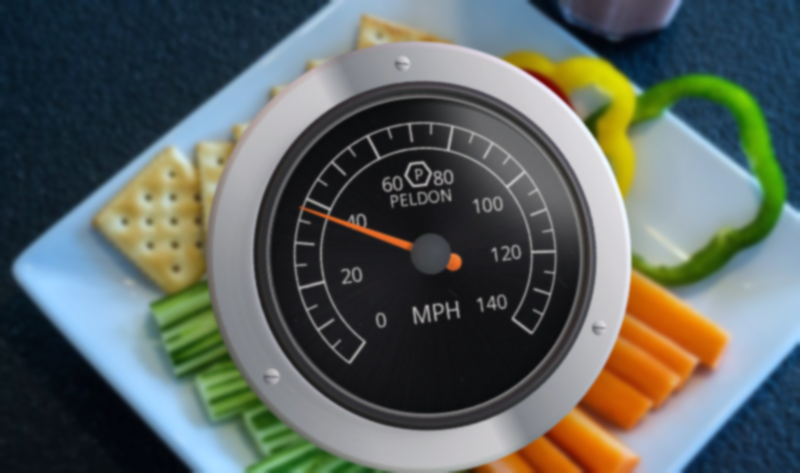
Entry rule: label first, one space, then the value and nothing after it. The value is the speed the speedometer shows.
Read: 37.5 mph
